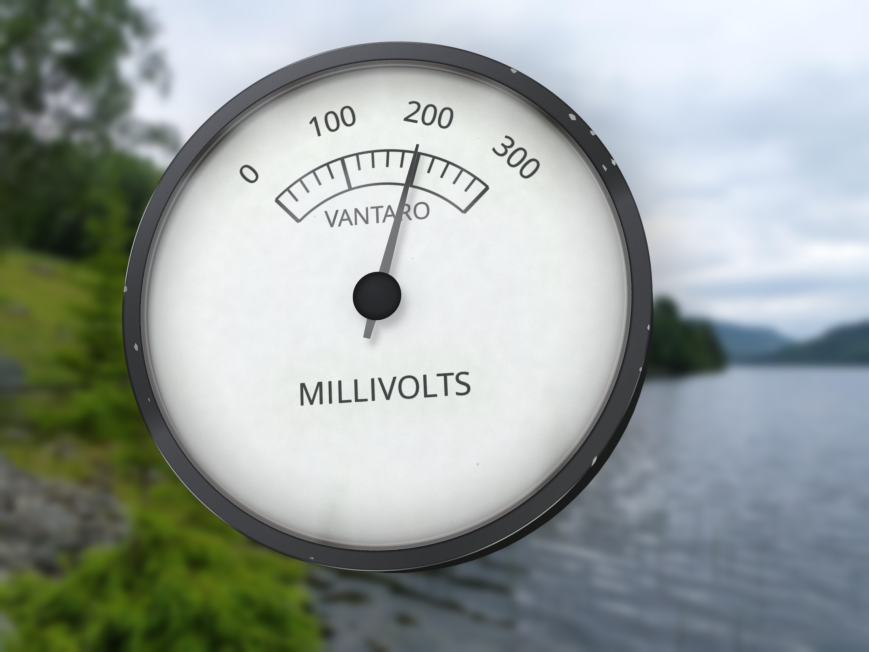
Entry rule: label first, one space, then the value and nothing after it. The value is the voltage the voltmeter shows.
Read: 200 mV
